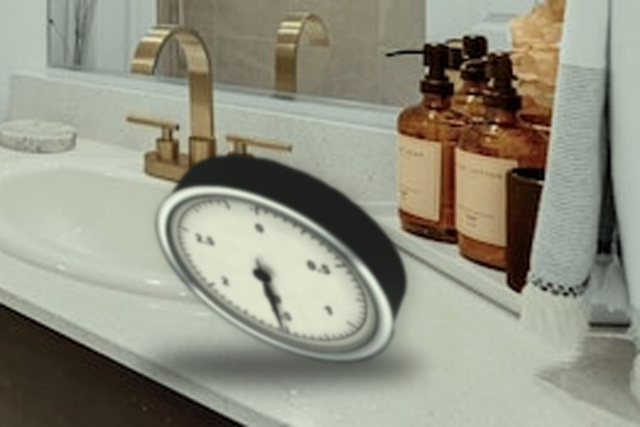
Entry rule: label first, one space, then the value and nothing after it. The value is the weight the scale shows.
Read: 1.5 kg
